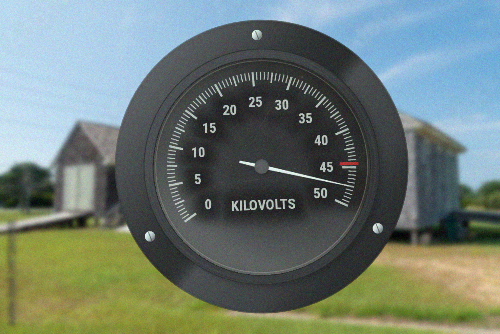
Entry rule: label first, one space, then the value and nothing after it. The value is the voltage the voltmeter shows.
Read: 47.5 kV
